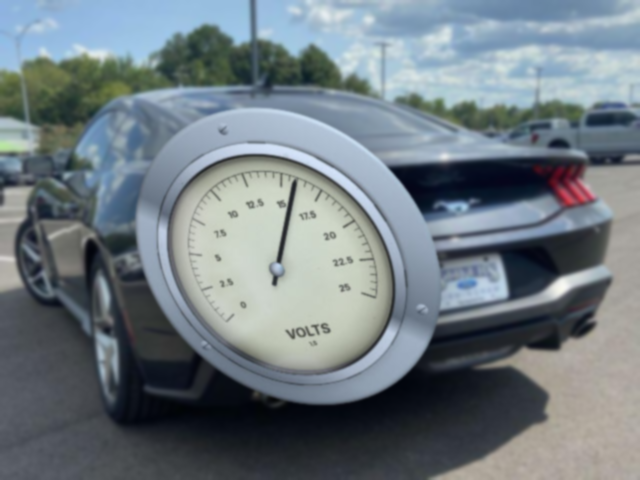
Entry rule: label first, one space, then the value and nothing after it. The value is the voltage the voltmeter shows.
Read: 16 V
